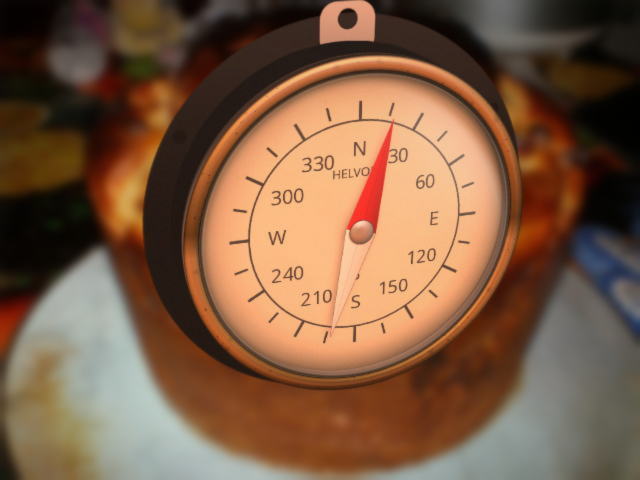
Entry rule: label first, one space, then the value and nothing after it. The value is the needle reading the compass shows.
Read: 15 °
